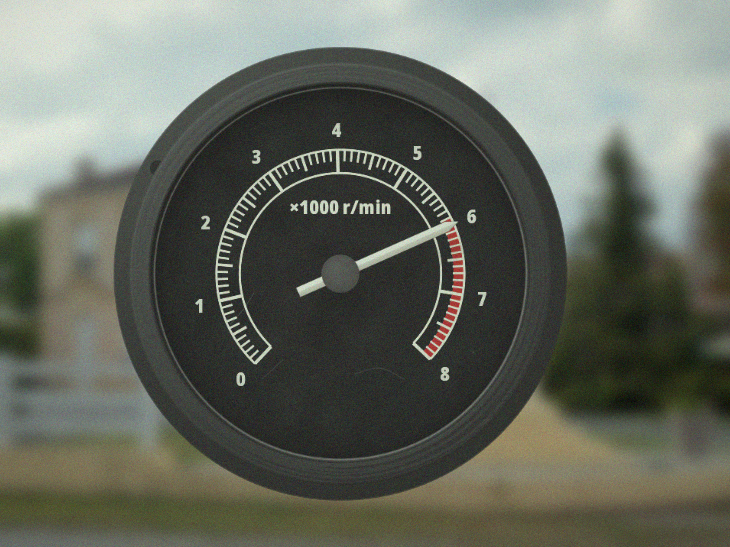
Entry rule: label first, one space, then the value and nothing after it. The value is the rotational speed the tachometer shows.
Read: 6000 rpm
